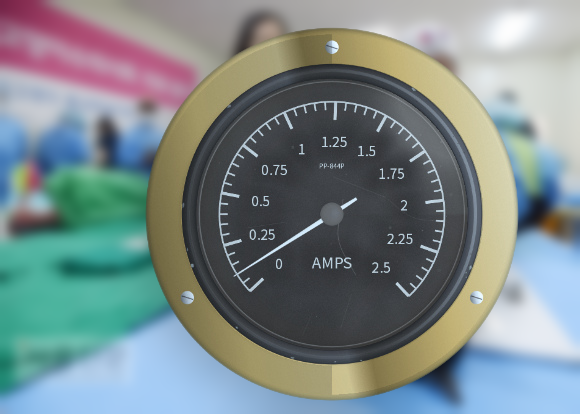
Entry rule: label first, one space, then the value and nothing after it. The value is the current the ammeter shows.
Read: 0.1 A
